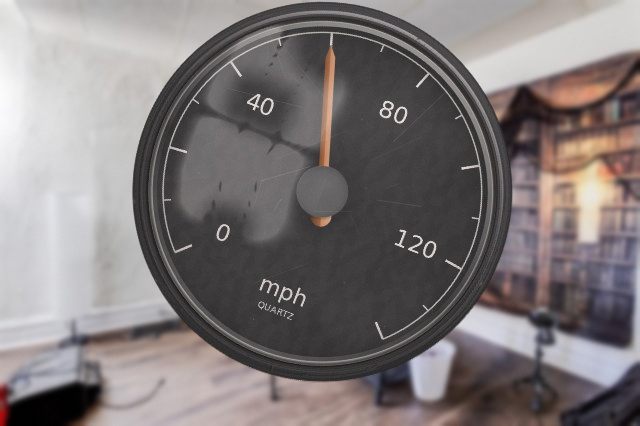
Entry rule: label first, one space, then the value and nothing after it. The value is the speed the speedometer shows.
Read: 60 mph
